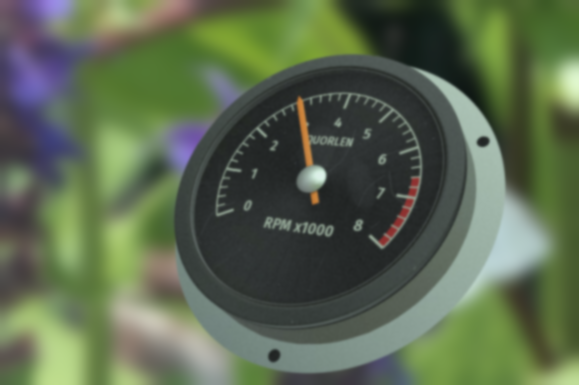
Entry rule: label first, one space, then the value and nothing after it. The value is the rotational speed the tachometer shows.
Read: 3000 rpm
